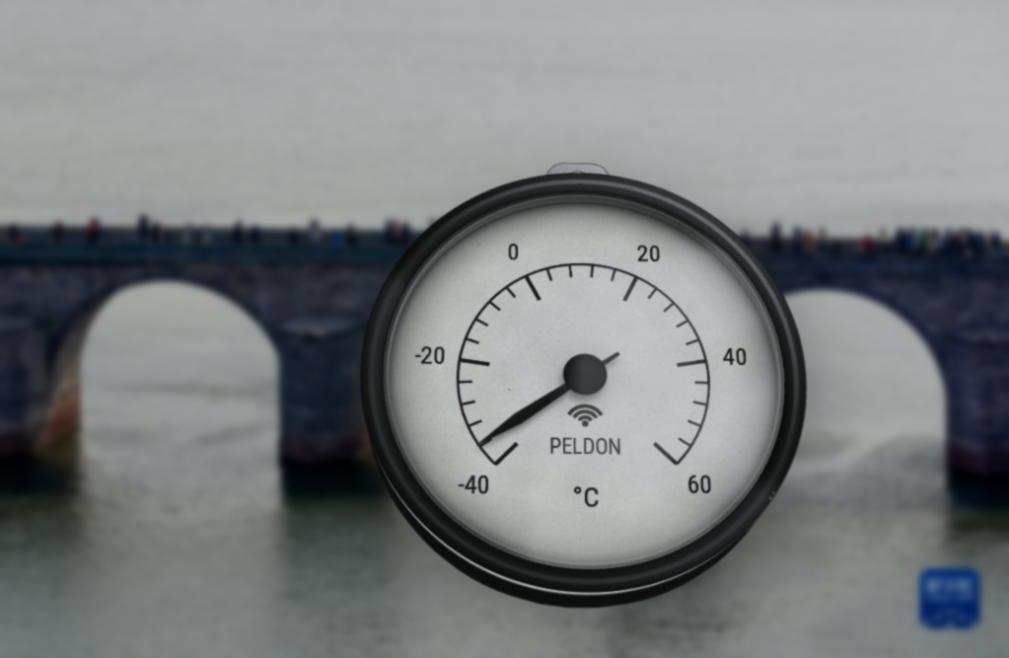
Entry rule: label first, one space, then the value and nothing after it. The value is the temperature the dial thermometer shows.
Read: -36 °C
